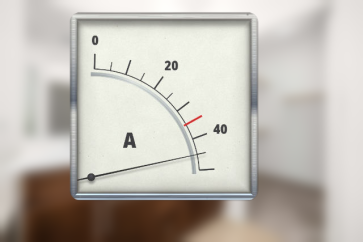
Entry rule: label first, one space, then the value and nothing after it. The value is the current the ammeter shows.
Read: 45 A
